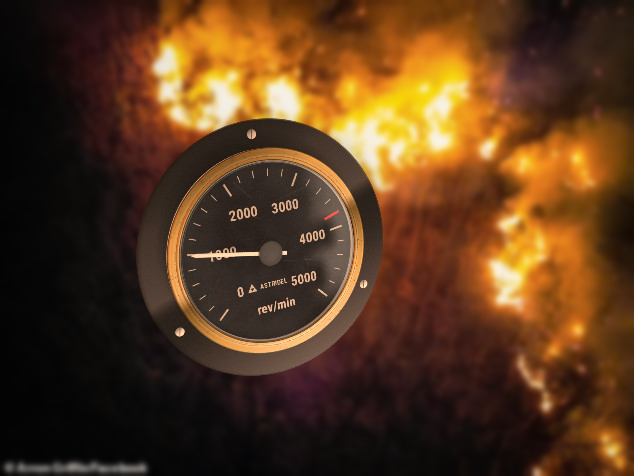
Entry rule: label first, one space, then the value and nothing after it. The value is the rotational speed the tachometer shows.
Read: 1000 rpm
